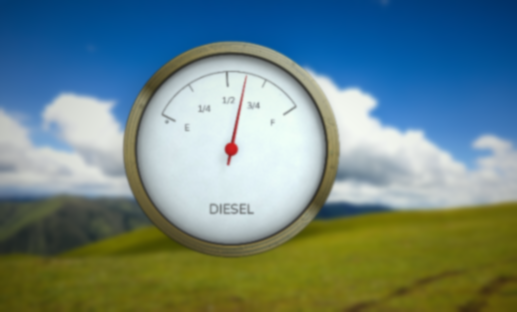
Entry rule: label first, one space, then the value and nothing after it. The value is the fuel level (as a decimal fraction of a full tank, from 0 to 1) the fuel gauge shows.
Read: 0.625
